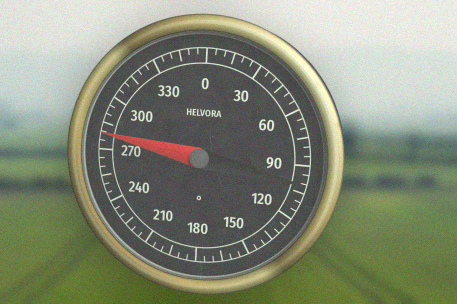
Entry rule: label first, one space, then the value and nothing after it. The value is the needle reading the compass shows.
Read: 280 °
